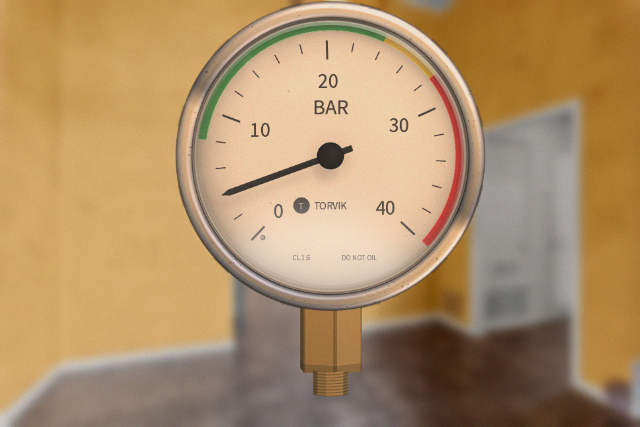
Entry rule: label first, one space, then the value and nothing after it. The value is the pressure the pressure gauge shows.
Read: 4 bar
